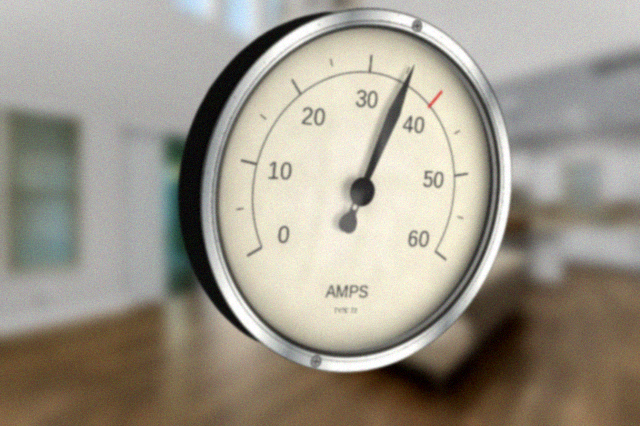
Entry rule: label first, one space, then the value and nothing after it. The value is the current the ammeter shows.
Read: 35 A
